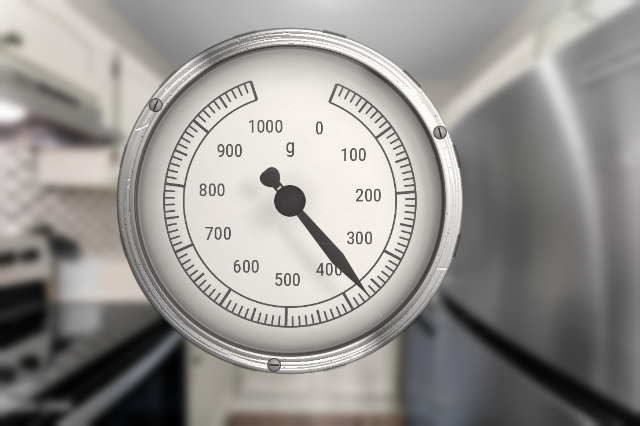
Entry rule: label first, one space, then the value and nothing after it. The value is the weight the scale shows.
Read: 370 g
